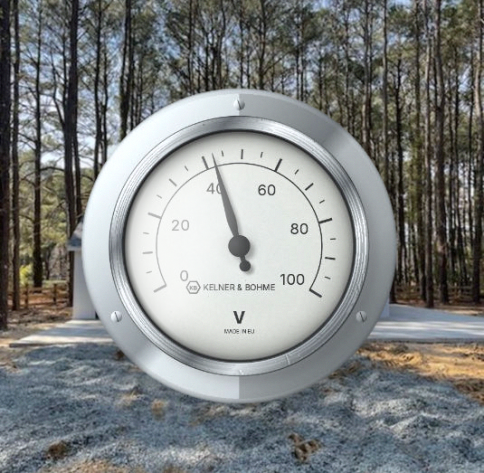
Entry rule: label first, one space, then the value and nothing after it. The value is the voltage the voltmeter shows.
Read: 42.5 V
